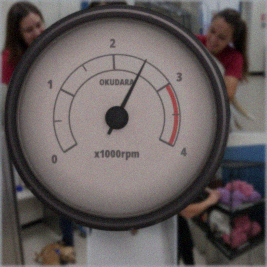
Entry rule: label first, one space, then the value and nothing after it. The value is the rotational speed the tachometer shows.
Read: 2500 rpm
